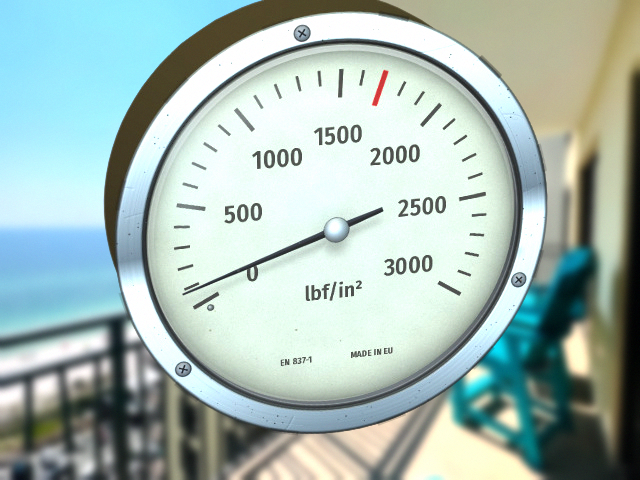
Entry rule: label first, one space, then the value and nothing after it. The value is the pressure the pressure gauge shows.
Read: 100 psi
